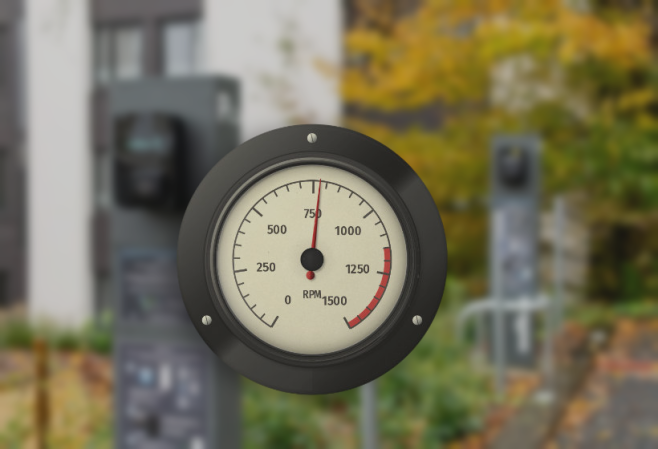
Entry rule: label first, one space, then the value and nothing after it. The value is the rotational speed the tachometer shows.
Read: 775 rpm
